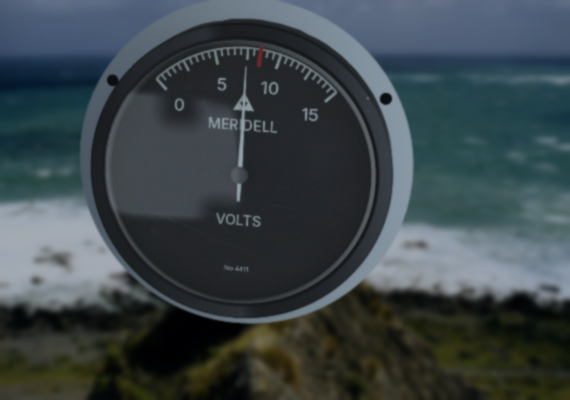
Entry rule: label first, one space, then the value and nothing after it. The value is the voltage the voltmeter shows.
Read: 7.5 V
